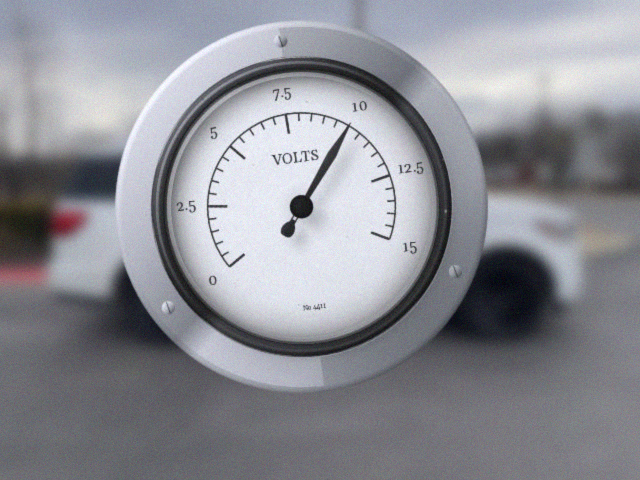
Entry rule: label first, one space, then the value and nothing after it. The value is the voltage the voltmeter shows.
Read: 10 V
